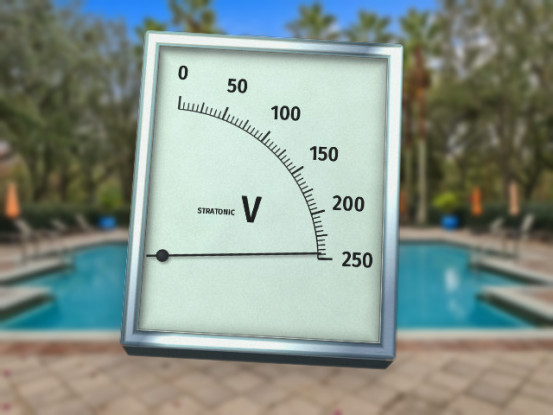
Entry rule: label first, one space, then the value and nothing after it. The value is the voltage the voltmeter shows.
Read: 245 V
